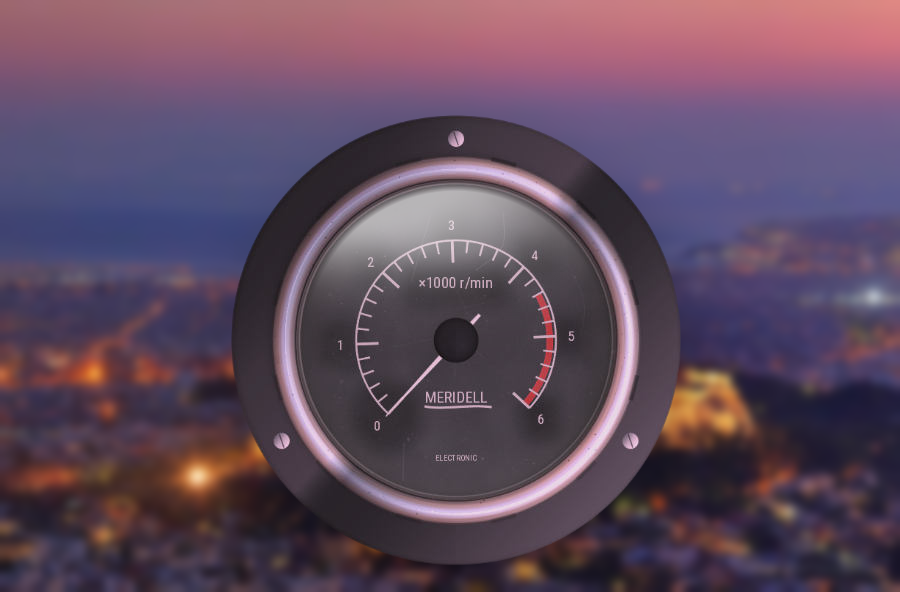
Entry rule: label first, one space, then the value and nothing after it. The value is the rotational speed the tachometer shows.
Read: 0 rpm
